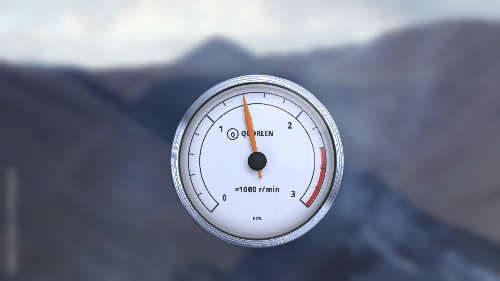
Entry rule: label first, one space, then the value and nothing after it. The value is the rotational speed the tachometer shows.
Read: 1400 rpm
